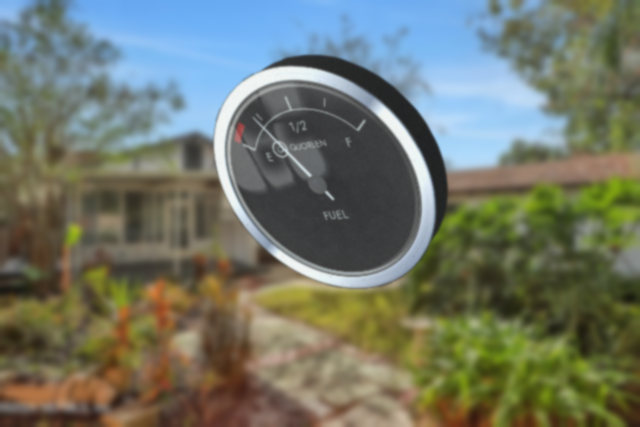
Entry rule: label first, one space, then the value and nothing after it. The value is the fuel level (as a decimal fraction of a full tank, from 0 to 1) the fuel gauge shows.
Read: 0.25
